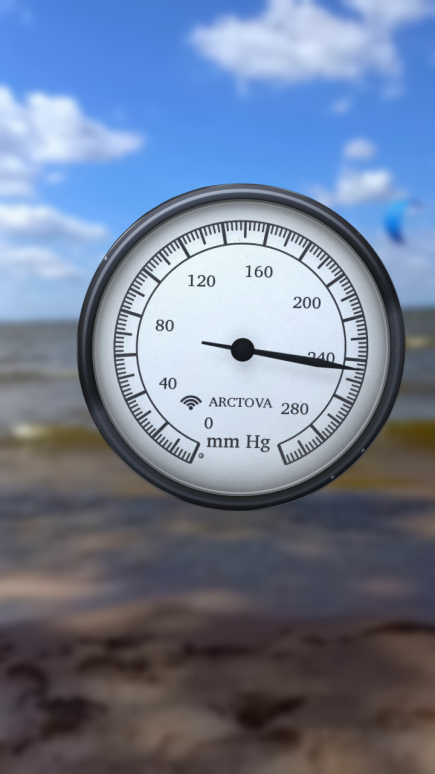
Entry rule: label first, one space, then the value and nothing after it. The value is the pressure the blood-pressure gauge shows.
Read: 244 mmHg
